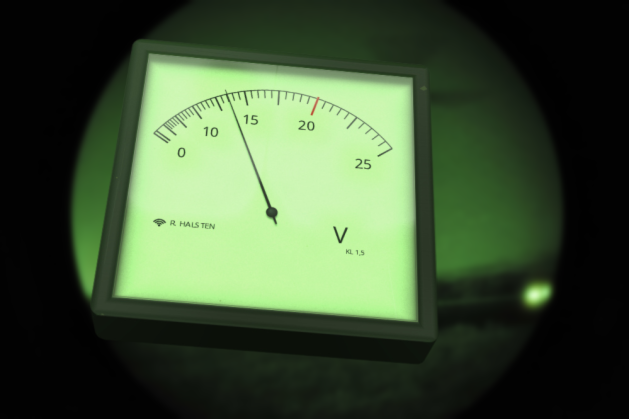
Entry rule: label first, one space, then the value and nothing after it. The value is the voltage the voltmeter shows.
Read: 13.5 V
